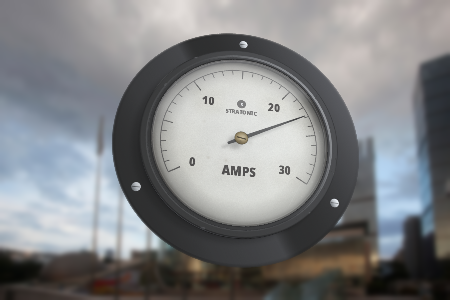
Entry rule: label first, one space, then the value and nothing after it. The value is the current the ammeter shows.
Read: 23 A
